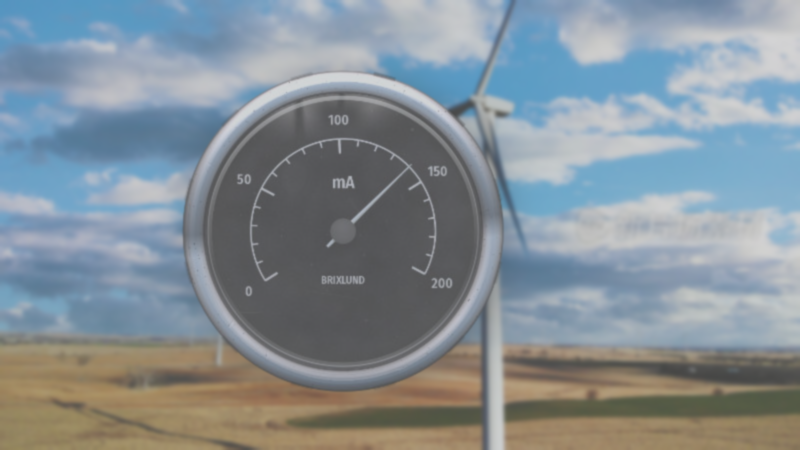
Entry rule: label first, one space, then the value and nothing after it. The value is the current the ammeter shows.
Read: 140 mA
